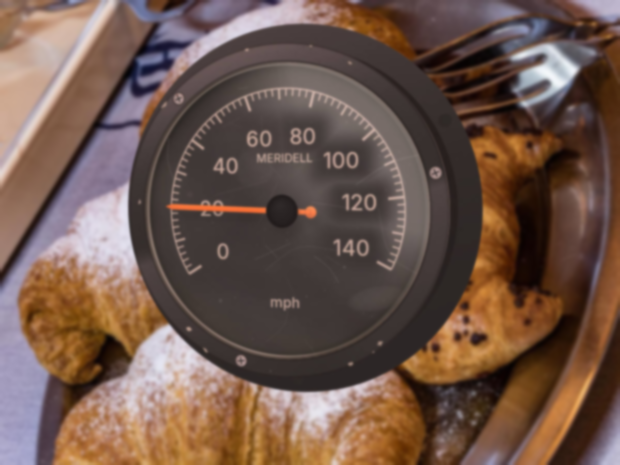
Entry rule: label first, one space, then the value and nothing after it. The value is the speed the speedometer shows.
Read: 20 mph
